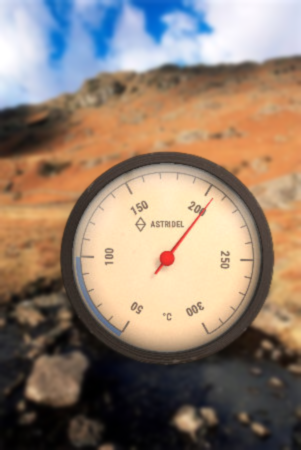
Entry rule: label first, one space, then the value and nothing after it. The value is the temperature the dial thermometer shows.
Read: 205 °C
